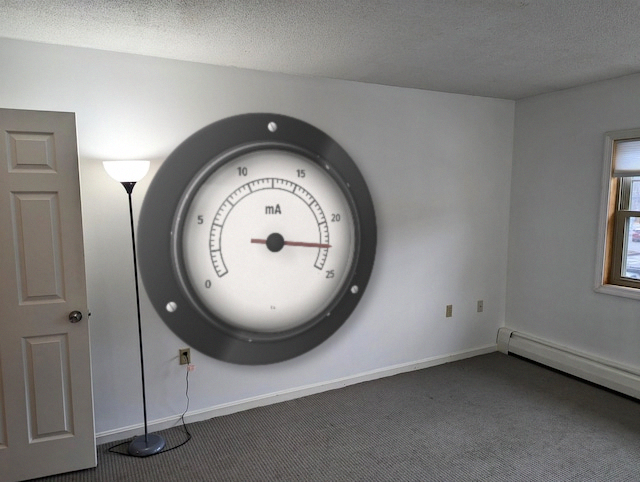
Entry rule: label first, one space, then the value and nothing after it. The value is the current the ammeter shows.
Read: 22.5 mA
